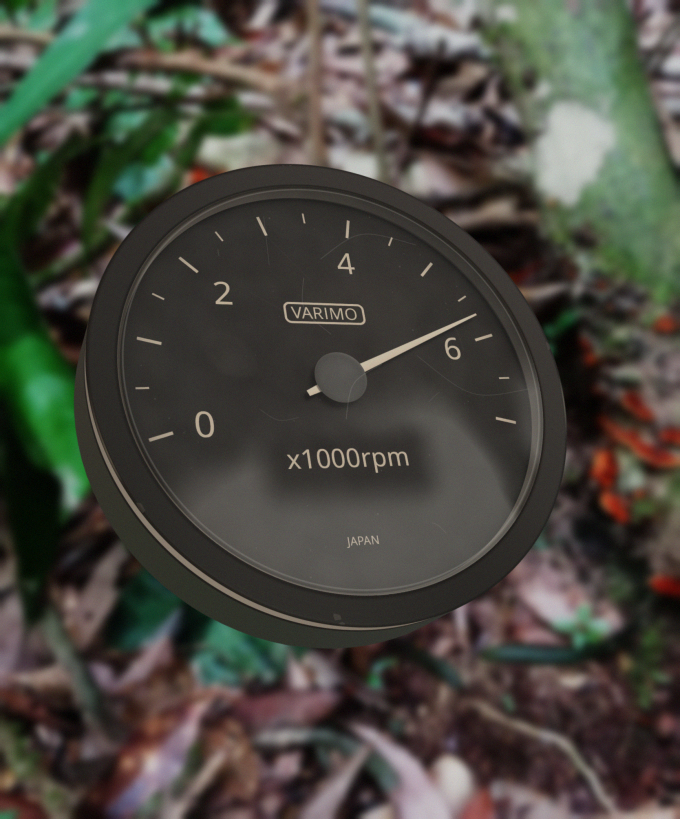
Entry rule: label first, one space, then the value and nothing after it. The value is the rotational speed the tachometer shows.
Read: 5750 rpm
